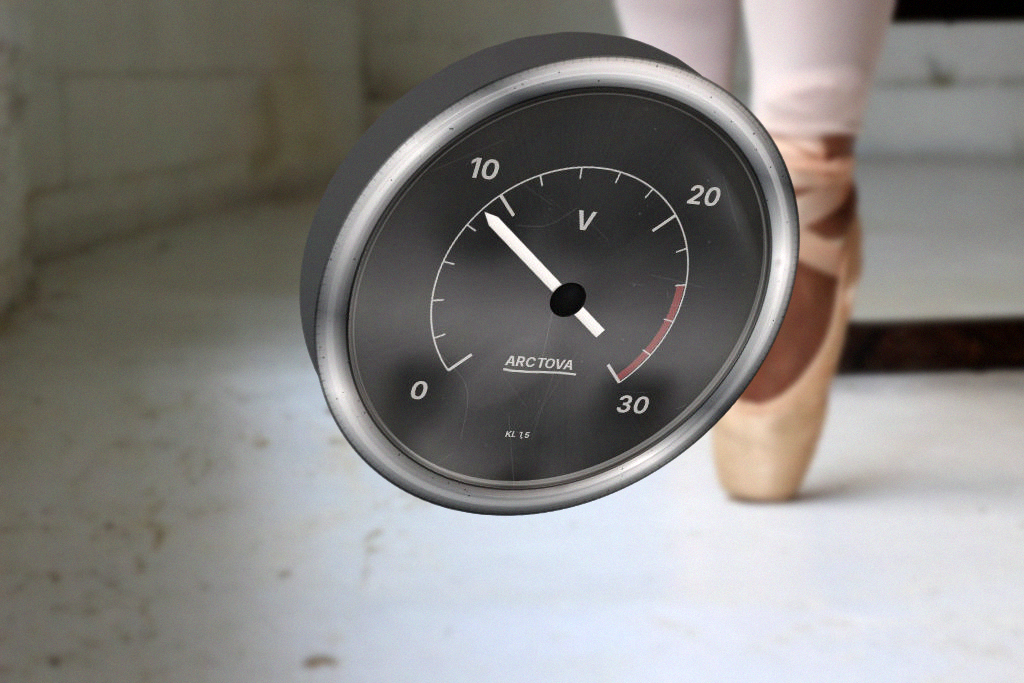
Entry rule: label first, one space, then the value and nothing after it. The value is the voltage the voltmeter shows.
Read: 9 V
